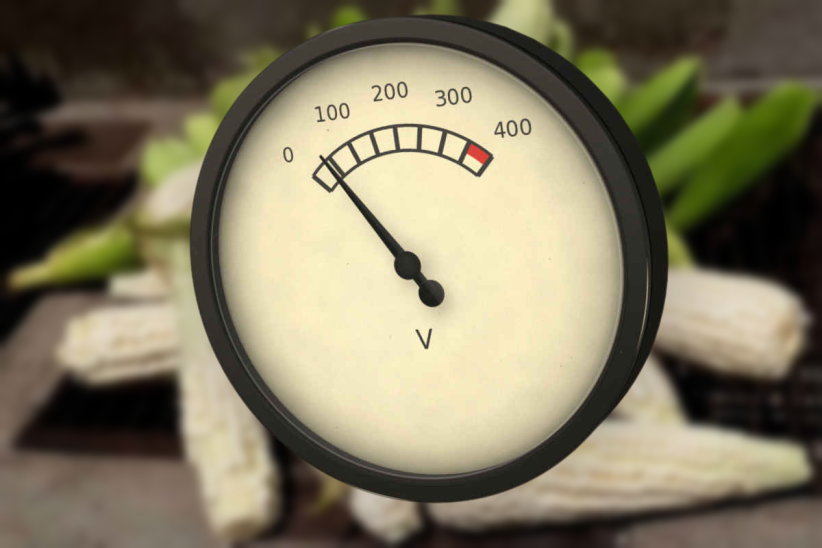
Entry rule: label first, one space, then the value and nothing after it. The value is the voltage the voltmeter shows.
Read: 50 V
